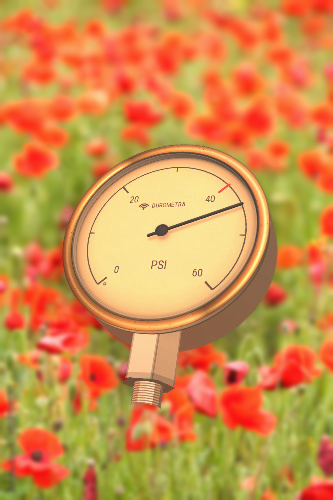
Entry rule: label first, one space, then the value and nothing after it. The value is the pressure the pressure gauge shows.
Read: 45 psi
